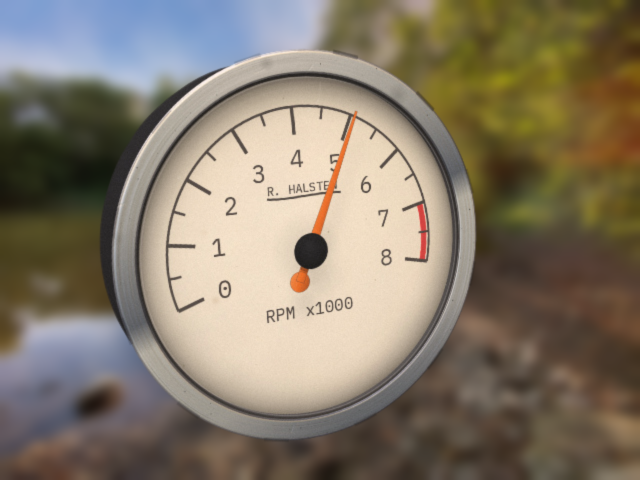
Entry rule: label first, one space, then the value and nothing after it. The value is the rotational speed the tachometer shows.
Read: 5000 rpm
